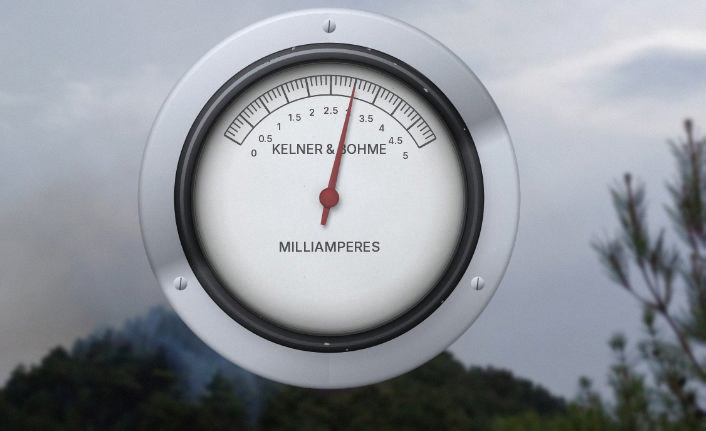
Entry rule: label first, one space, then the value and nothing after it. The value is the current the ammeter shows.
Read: 3 mA
